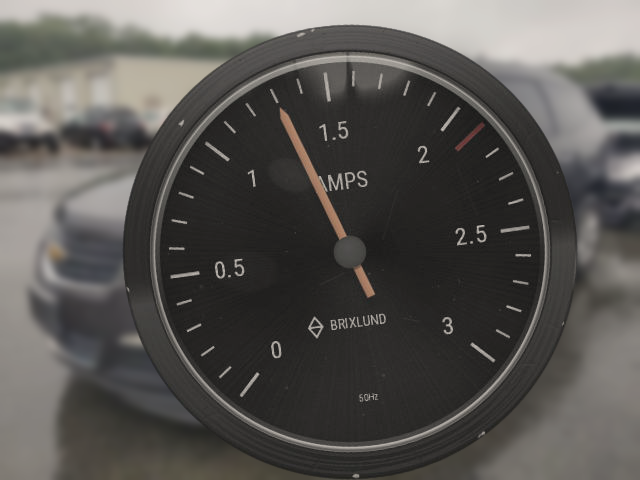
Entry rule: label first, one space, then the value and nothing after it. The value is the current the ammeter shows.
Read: 1.3 A
